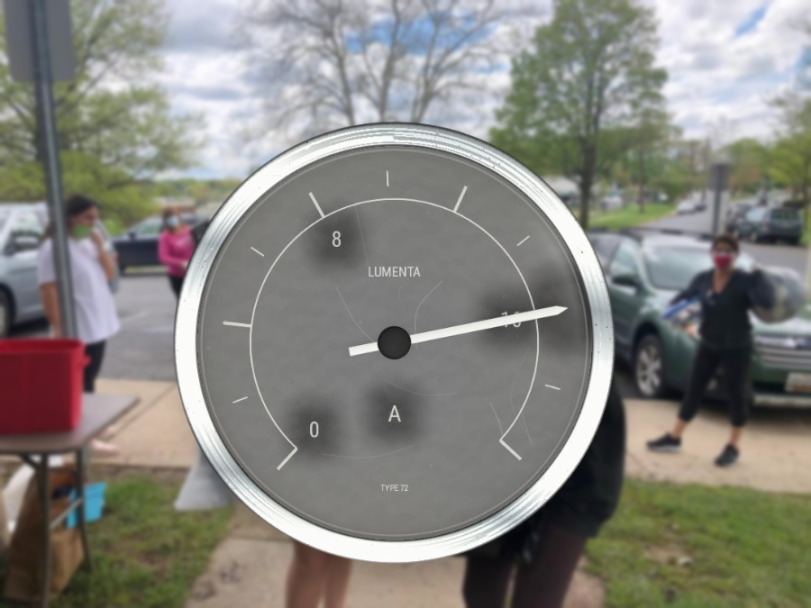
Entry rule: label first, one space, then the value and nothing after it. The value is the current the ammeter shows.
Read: 16 A
